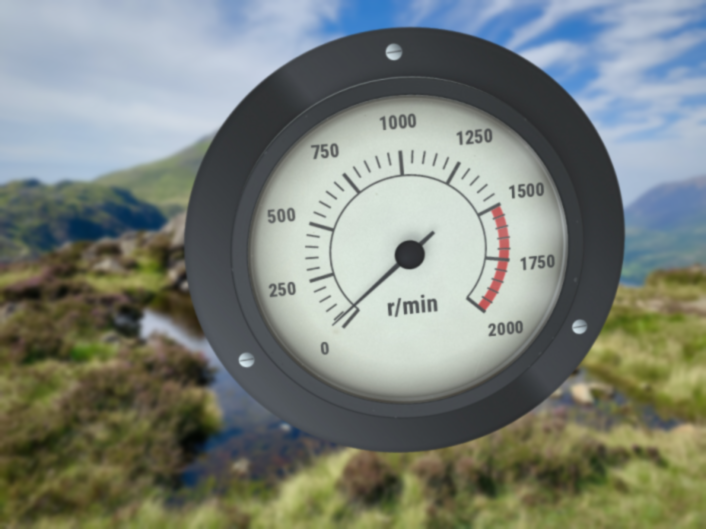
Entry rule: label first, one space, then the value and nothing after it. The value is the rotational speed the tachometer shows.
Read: 50 rpm
